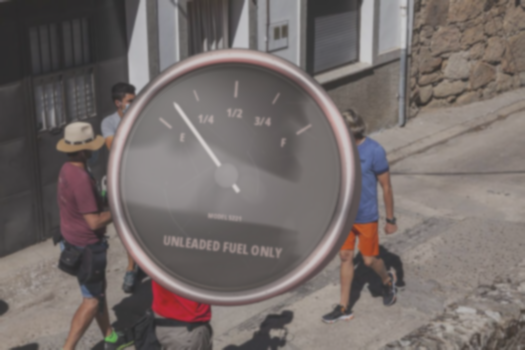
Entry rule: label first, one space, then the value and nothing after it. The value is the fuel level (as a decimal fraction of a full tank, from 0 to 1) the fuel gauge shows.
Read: 0.125
